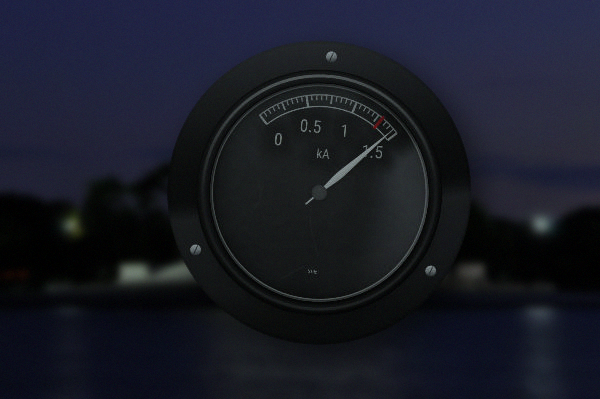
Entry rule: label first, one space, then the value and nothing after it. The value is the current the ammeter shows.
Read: 1.45 kA
